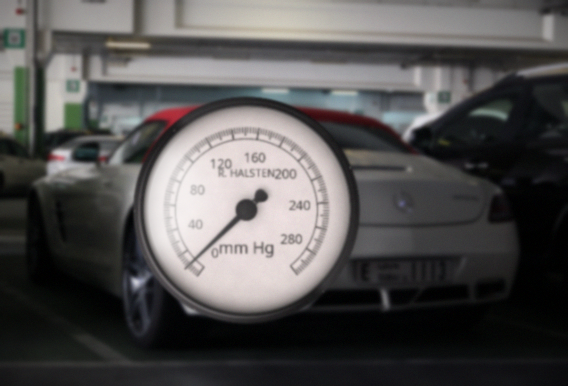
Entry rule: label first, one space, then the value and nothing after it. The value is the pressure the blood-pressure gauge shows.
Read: 10 mmHg
